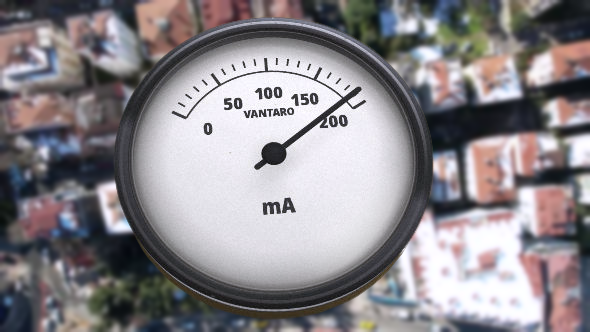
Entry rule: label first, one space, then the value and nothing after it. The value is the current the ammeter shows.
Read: 190 mA
